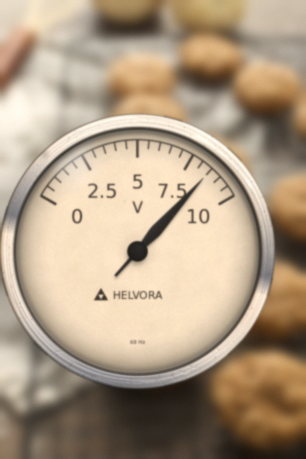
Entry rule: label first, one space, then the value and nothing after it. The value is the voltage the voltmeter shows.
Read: 8.5 V
